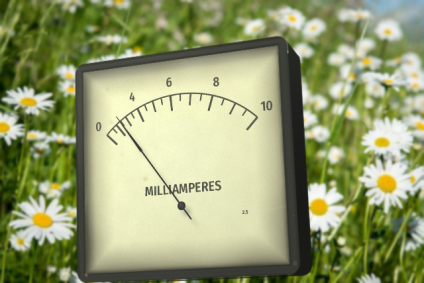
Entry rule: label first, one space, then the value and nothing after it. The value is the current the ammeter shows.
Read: 2.5 mA
